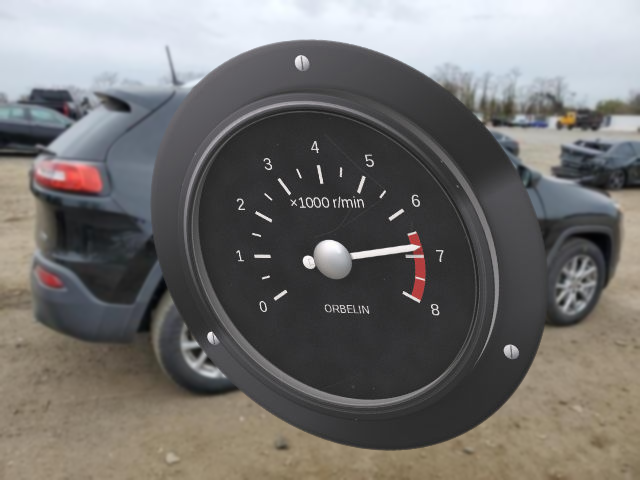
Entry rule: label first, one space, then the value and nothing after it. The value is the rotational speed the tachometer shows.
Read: 6750 rpm
